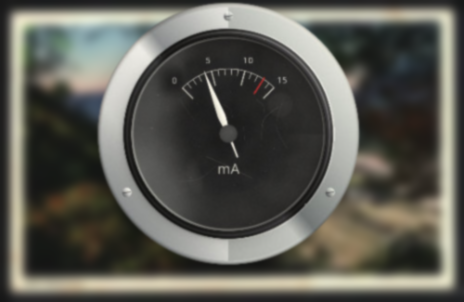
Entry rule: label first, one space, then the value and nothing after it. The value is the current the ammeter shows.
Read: 4 mA
